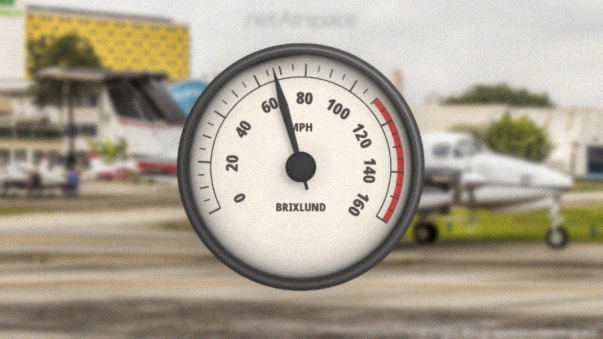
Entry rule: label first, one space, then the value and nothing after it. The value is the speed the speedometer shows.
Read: 67.5 mph
